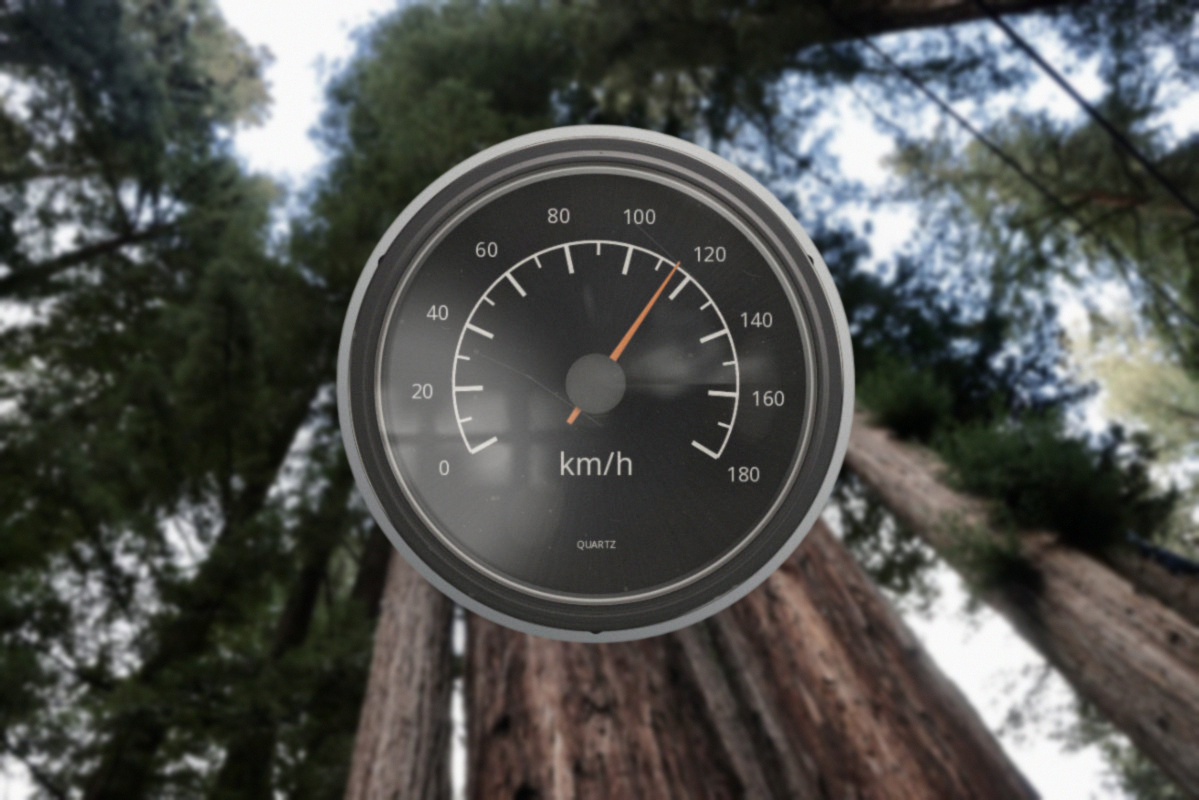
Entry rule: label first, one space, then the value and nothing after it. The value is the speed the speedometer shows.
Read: 115 km/h
